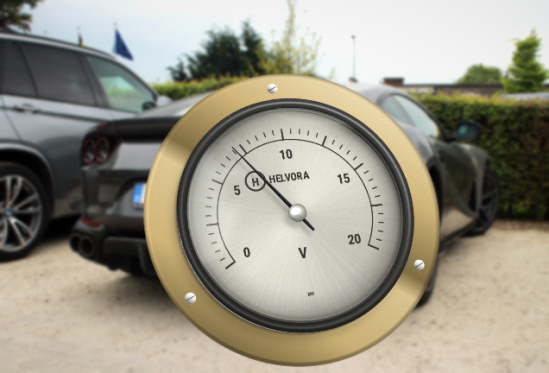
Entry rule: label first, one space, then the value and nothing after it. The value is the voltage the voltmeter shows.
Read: 7 V
